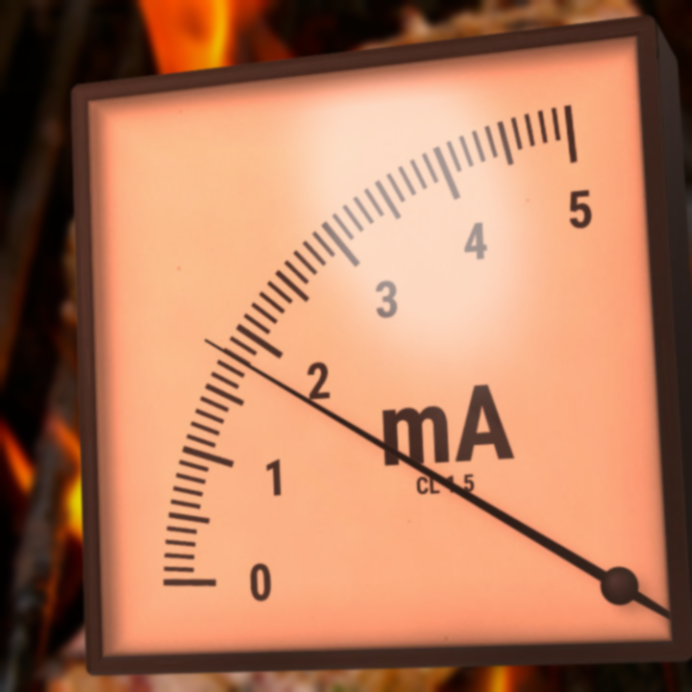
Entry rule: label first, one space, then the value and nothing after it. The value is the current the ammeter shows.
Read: 1.8 mA
